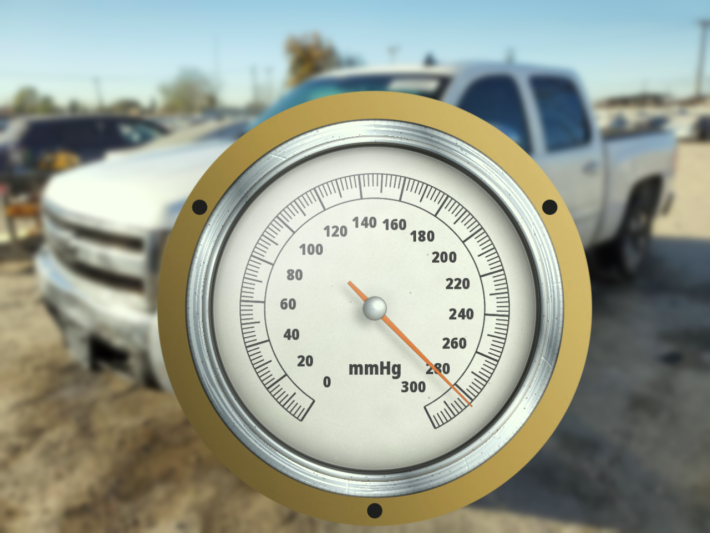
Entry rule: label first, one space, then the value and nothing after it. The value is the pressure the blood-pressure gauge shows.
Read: 282 mmHg
